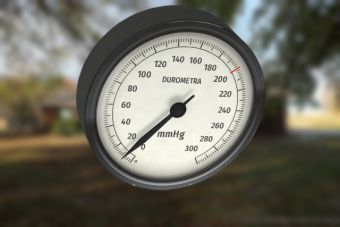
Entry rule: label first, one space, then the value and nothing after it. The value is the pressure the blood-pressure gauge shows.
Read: 10 mmHg
